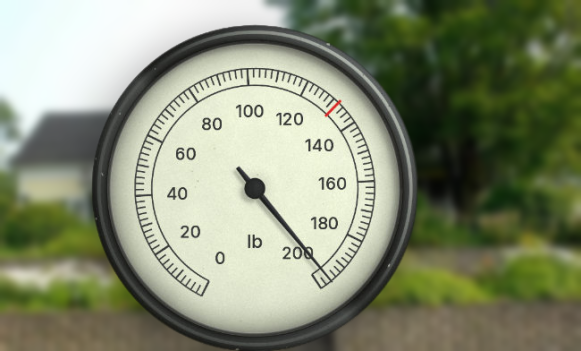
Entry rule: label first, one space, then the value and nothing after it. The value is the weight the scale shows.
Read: 196 lb
